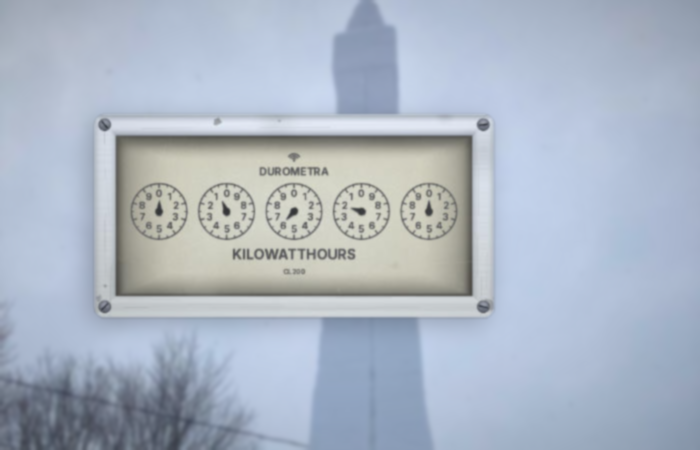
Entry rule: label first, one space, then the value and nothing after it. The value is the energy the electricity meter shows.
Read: 620 kWh
